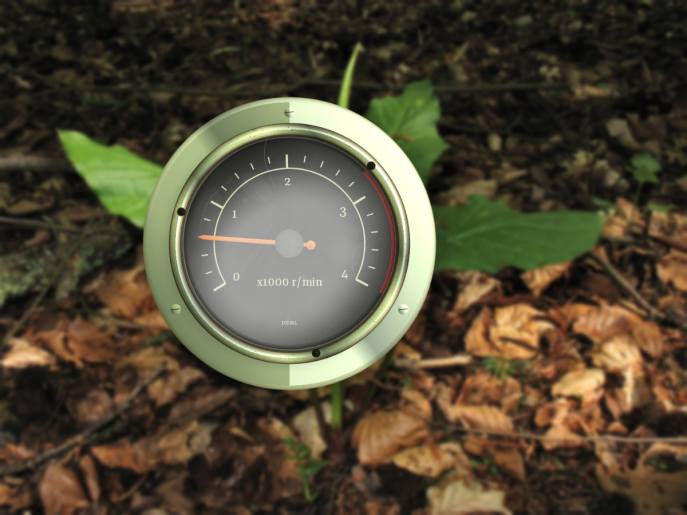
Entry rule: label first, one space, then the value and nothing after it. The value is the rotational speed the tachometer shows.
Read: 600 rpm
